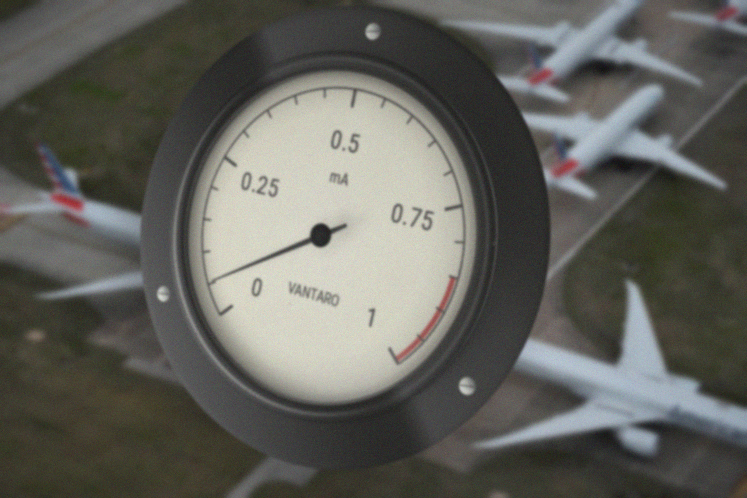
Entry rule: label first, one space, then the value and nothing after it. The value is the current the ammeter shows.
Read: 0.05 mA
